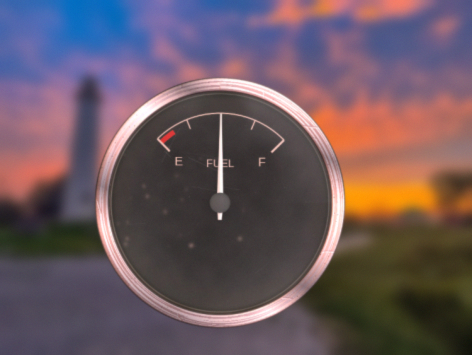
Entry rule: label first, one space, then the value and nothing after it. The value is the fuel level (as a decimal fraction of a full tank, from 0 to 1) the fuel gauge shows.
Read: 0.5
